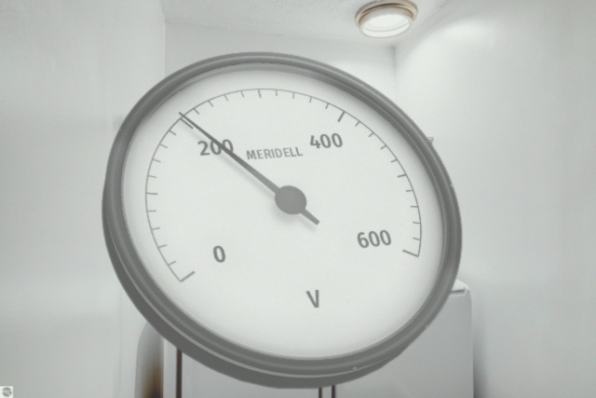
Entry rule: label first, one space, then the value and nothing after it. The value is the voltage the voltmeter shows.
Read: 200 V
